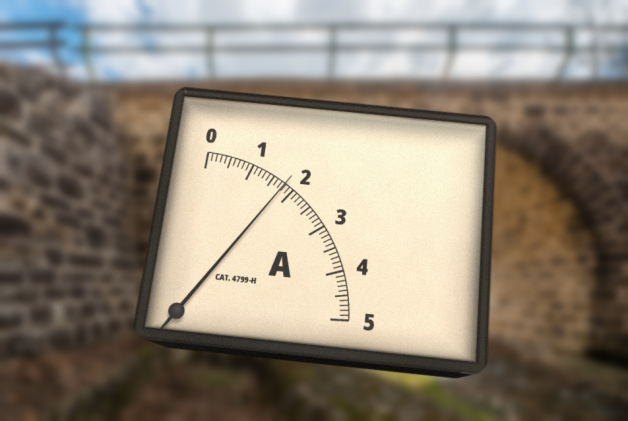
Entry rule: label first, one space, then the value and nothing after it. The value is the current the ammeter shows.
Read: 1.8 A
